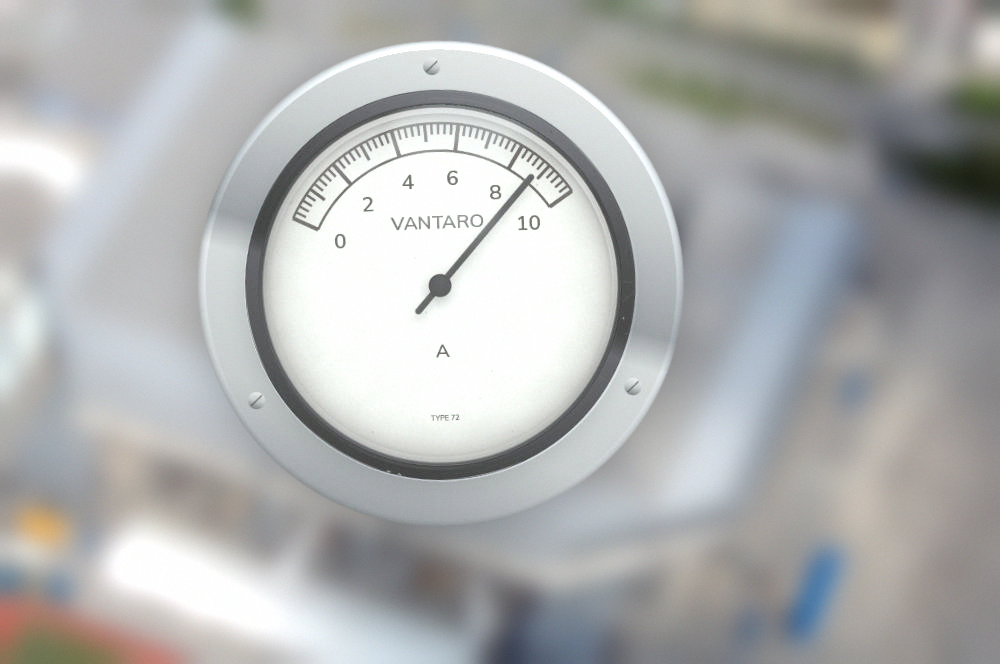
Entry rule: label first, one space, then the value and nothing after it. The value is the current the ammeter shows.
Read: 8.8 A
